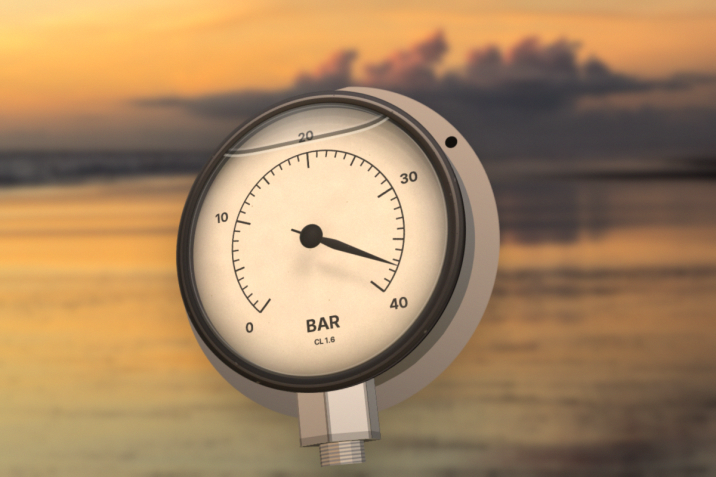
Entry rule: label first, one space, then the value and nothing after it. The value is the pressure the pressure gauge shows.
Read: 37.5 bar
